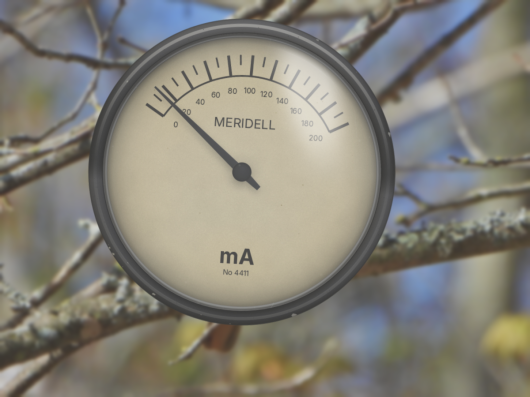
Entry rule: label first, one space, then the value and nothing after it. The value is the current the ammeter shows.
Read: 15 mA
